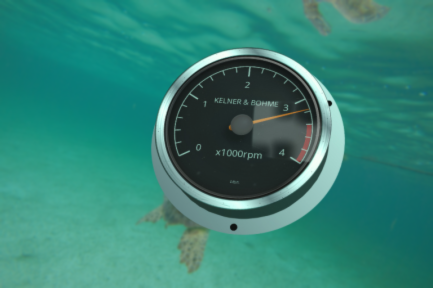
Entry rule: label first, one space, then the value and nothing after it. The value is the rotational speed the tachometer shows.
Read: 3200 rpm
